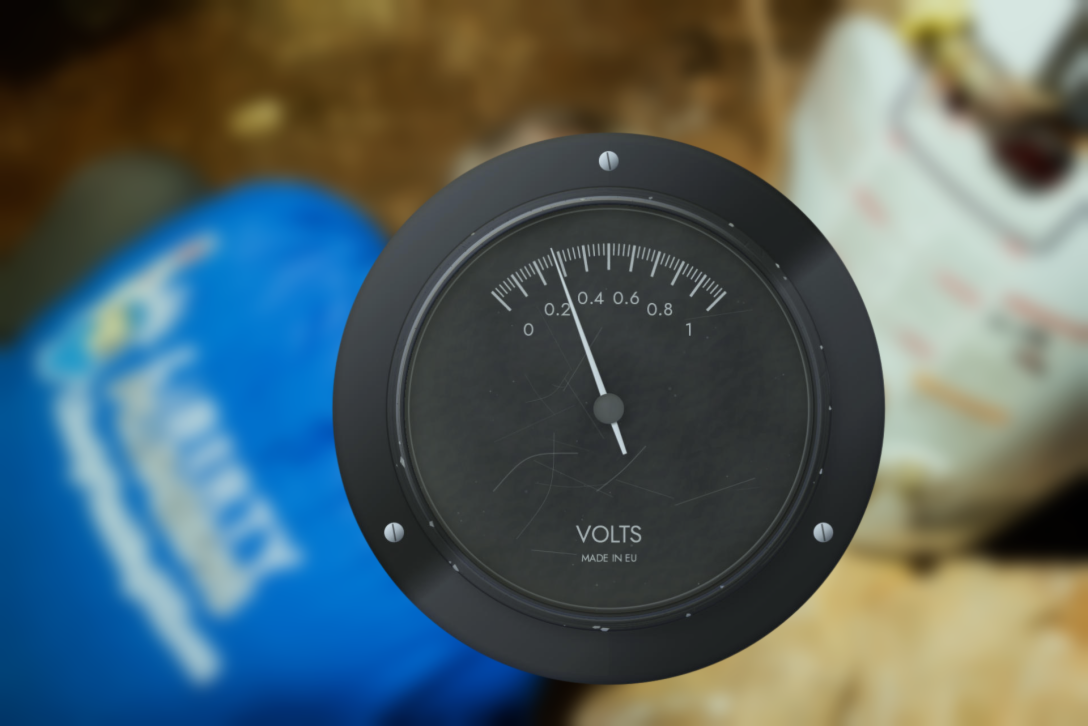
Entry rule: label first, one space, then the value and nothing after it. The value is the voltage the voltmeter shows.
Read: 0.28 V
